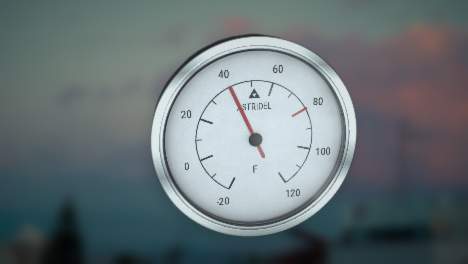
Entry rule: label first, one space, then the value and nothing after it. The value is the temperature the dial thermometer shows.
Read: 40 °F
